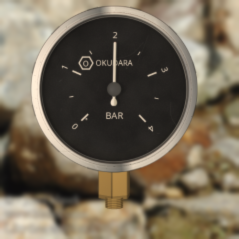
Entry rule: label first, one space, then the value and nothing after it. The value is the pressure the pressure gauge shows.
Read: 2 bar
